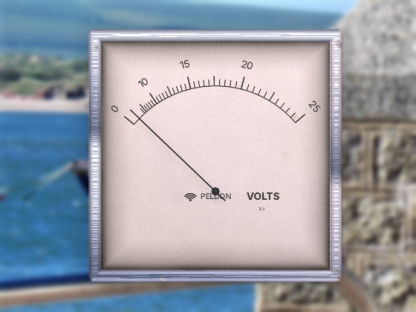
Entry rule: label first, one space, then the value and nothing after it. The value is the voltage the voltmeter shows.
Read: 5 V
